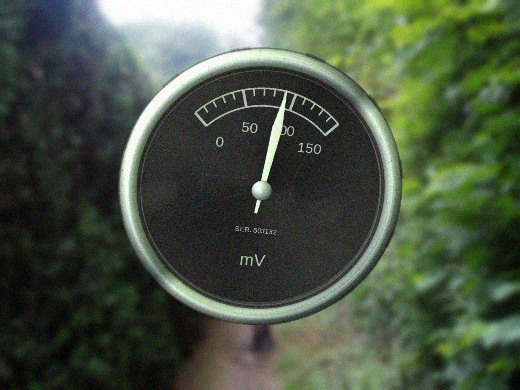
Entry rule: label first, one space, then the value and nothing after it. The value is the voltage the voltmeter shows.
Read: 90 mV
